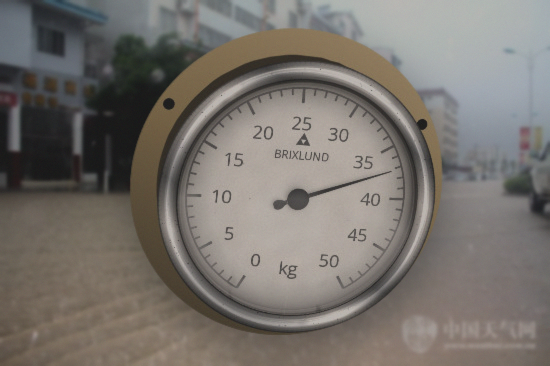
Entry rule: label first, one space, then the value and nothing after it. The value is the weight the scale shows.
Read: 37 kg
